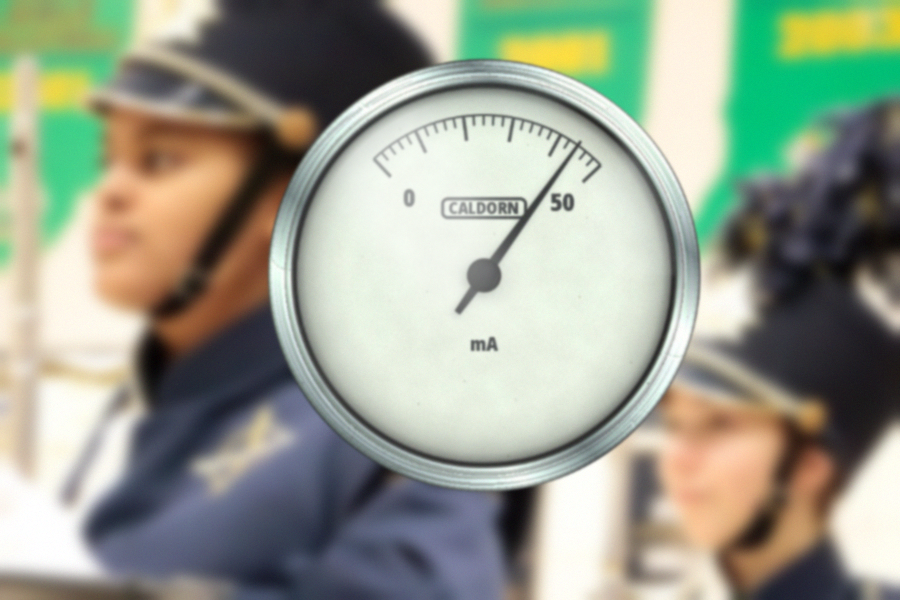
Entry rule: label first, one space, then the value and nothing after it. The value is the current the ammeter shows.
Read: 44 mA
